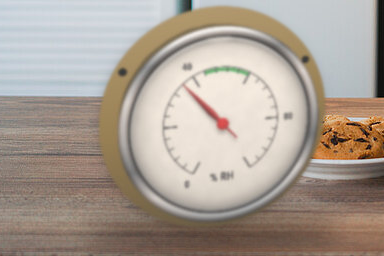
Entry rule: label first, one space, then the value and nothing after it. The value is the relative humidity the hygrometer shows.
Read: 36 %
